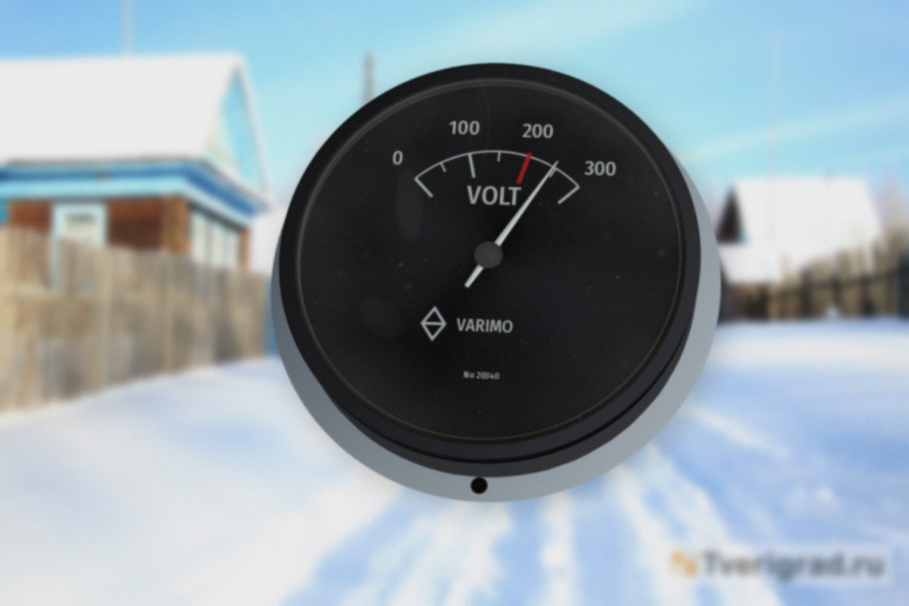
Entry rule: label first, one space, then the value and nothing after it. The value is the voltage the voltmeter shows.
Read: 250 V
